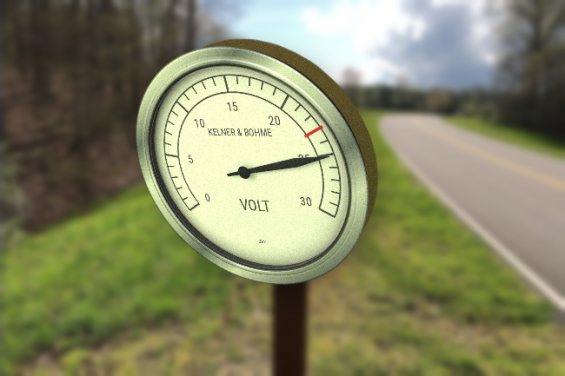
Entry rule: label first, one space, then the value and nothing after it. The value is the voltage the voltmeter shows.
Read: 25 V
